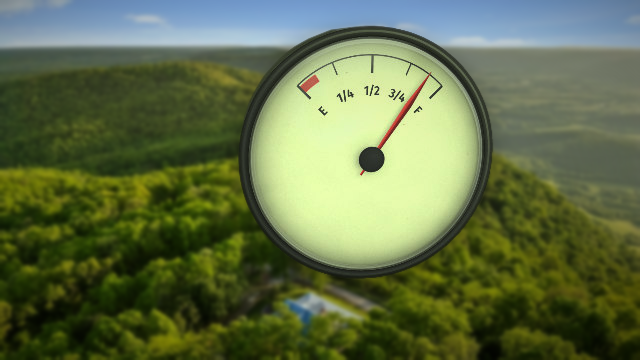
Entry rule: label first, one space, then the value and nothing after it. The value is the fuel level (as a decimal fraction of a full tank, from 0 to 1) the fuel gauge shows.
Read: 0.875
